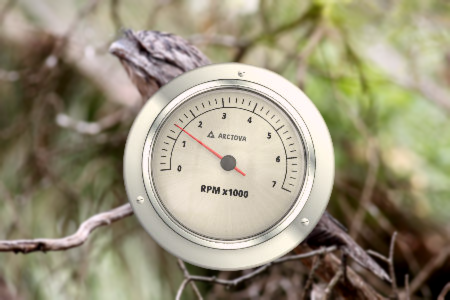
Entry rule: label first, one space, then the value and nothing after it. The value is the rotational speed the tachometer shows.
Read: 1400 rpm
